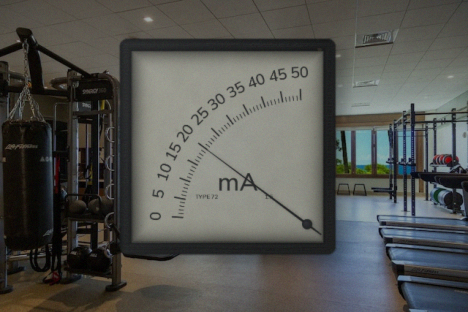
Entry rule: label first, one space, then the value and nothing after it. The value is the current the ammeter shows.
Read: 20 mA
